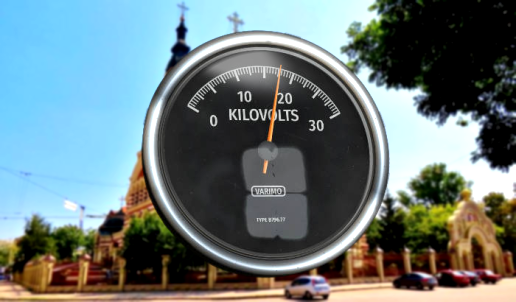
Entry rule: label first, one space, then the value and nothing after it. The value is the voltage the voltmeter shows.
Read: 17.5 kV
